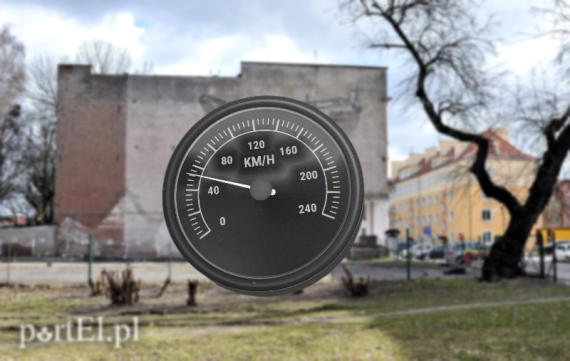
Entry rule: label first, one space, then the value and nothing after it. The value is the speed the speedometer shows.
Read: 52 km/h
